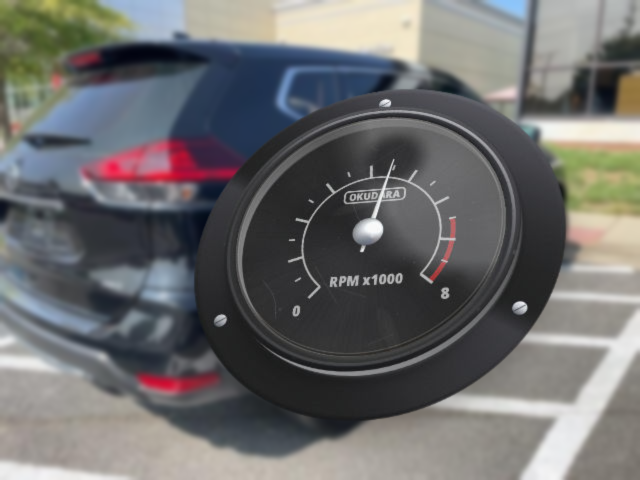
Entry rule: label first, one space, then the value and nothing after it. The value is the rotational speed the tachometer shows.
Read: 4500 rpm
